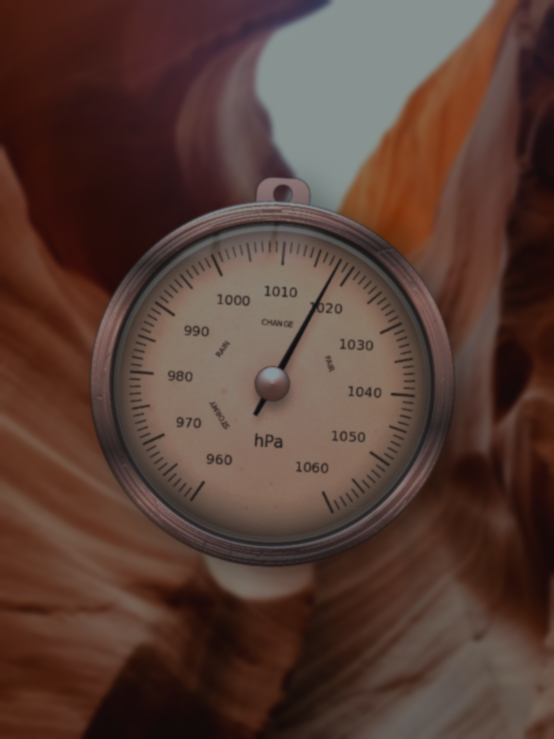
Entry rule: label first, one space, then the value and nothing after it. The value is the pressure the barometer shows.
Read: 1018 hPa
